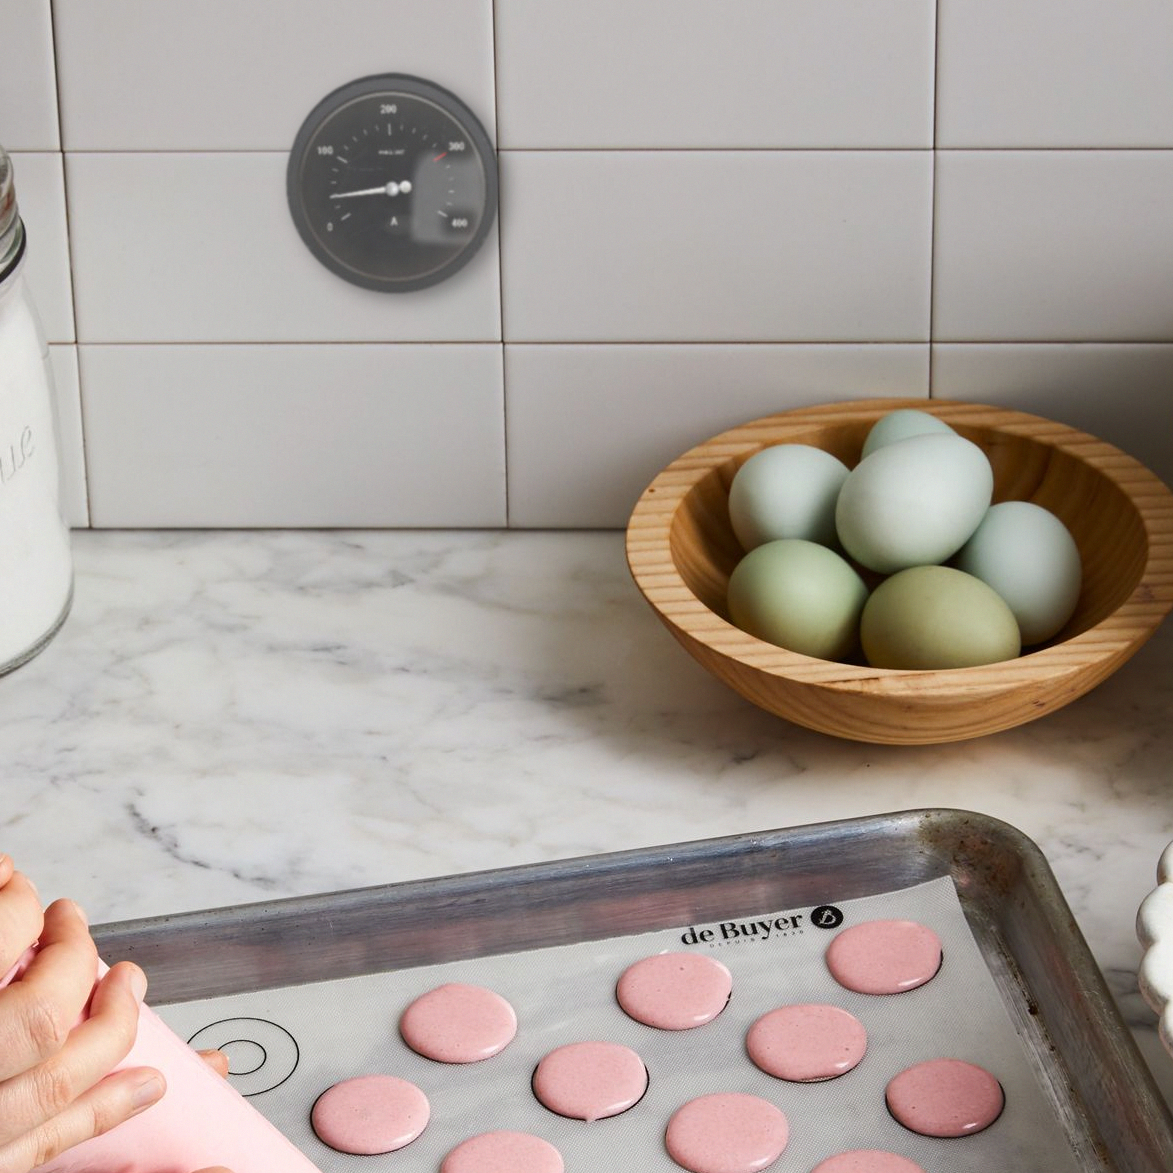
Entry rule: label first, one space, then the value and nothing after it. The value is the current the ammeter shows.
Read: 40 A
